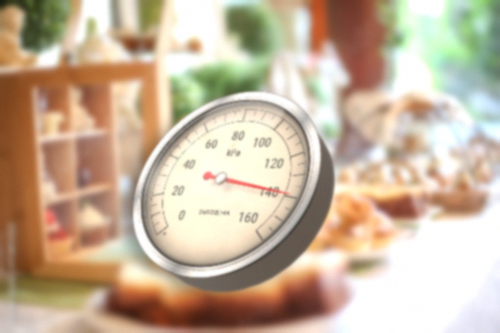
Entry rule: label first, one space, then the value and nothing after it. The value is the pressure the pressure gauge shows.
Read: 140 kPa
